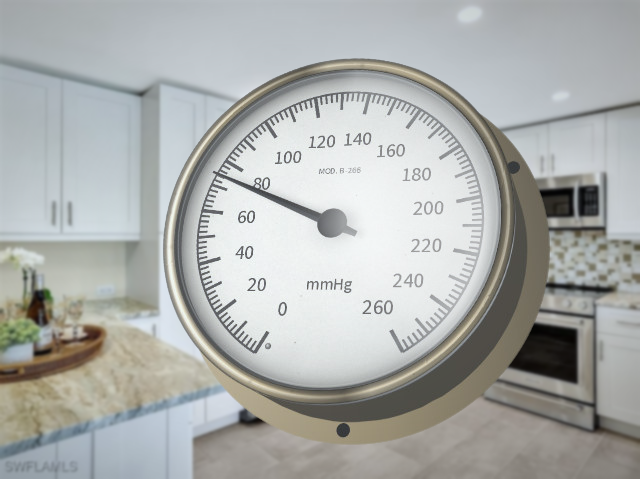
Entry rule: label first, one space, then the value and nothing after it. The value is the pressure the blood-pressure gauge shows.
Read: 74 mmHg
